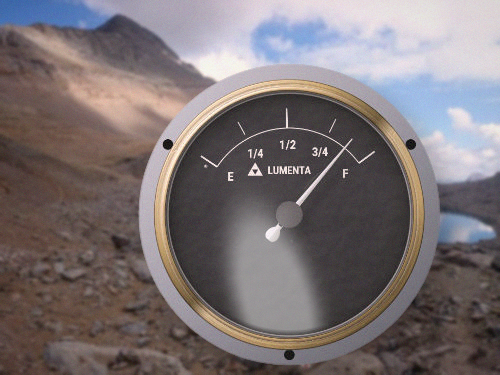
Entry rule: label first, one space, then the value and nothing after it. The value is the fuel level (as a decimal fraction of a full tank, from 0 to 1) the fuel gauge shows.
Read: 0.875
